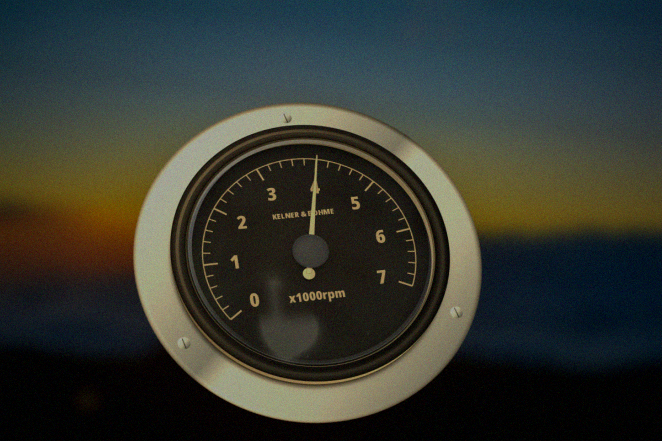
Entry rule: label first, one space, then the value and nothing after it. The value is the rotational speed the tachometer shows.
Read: 4000 rpm
